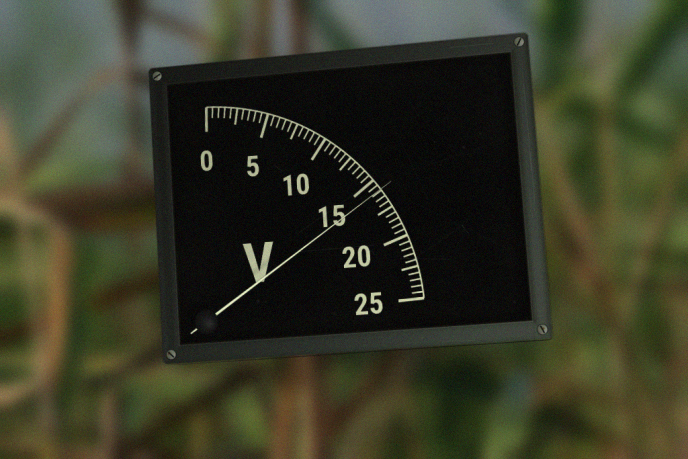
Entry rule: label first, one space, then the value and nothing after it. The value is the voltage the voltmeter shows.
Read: 16 V
